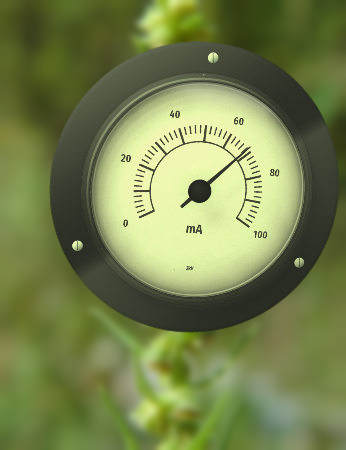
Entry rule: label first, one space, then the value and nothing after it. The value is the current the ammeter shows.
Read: 68 mA
